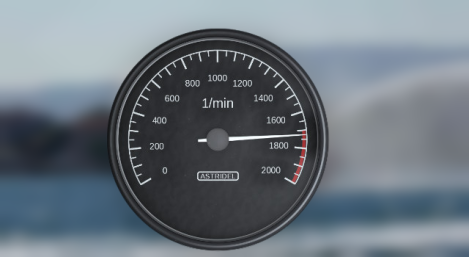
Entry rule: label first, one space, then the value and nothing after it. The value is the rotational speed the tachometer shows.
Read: 1725 rpm
